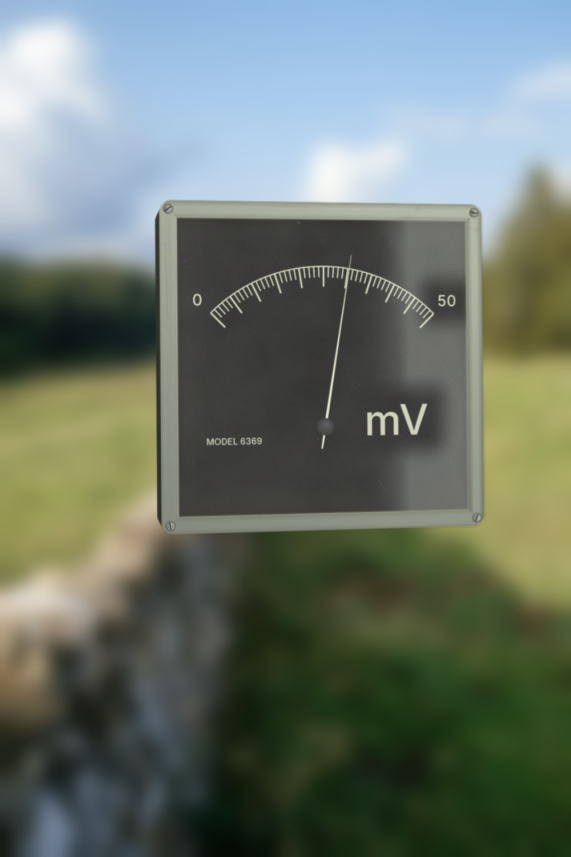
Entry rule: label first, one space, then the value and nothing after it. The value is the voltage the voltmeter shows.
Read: 30 mV
